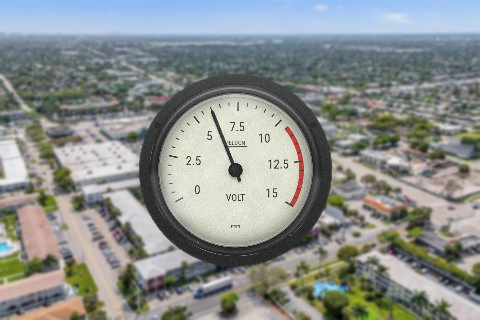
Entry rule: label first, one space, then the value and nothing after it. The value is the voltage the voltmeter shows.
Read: 6 V
